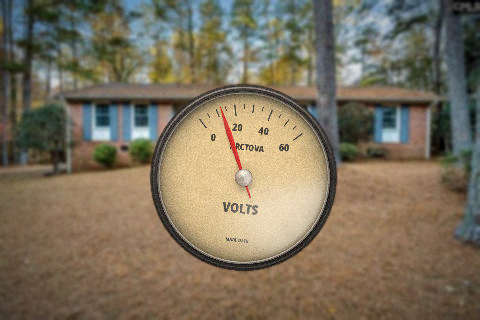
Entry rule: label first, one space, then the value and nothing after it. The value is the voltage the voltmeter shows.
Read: 12.5 V
